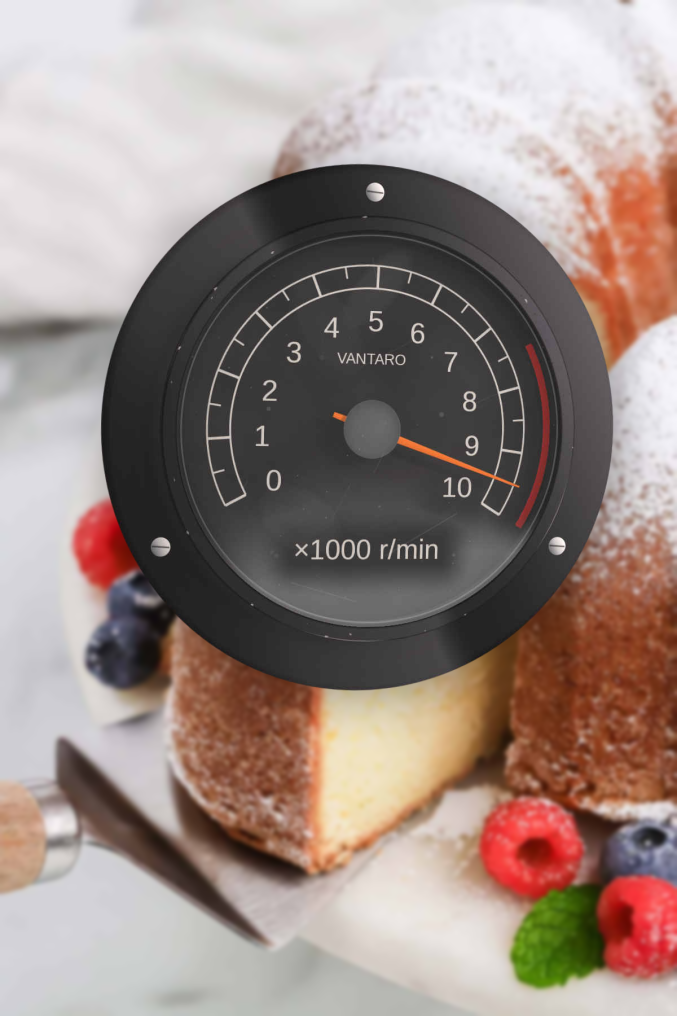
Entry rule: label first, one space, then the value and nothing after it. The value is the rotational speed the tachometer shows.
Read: 9500 rpm
